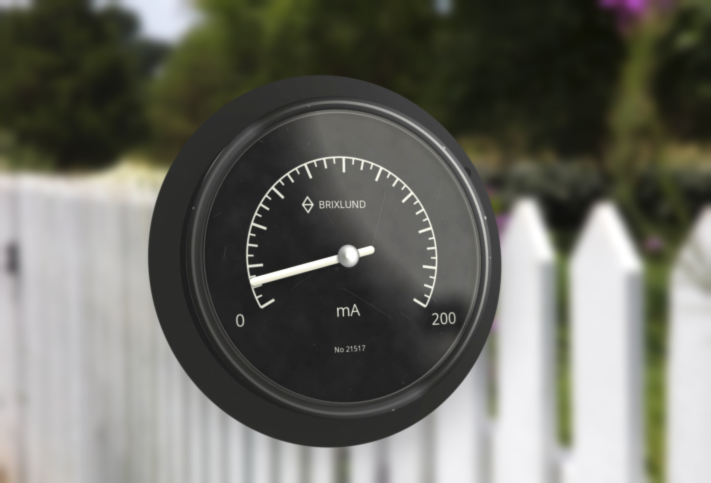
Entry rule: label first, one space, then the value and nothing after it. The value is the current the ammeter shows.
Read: 12.5 mA
